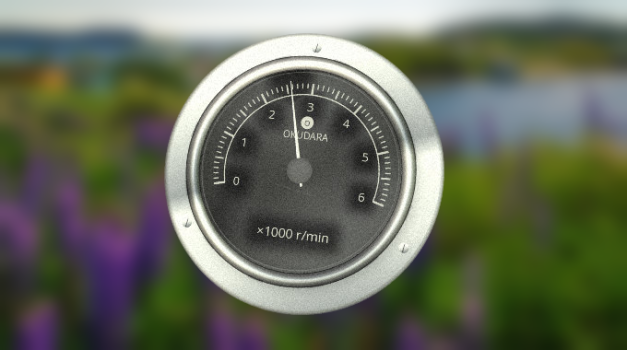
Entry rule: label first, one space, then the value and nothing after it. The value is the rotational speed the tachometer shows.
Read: 2600 rpm
